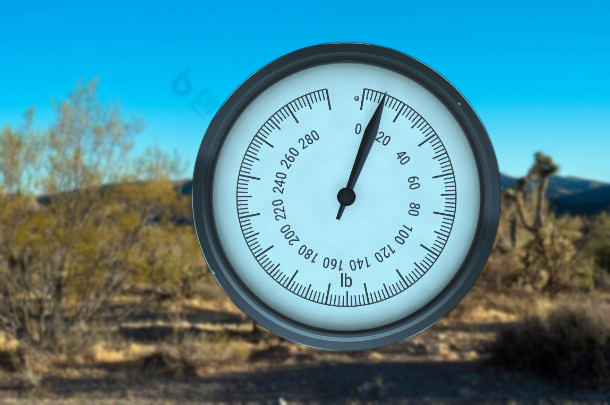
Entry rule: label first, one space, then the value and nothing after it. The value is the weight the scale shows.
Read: 10 lb
